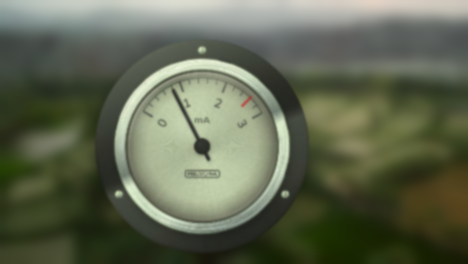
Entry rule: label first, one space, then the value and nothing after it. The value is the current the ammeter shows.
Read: 0.8 mA
